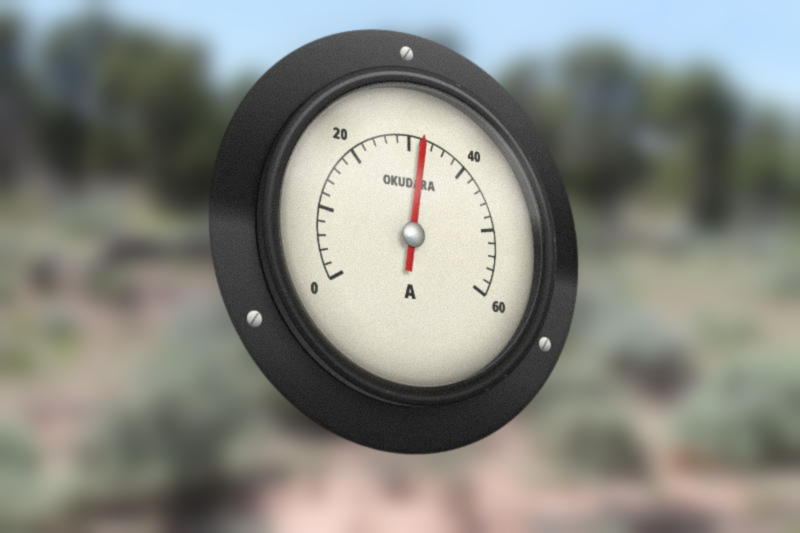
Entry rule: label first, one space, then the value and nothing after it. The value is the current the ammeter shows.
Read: 32 A
